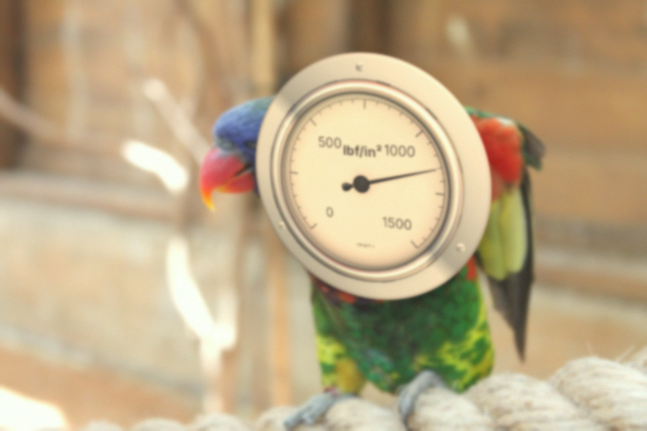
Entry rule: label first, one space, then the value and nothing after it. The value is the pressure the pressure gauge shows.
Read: 1150 psi
